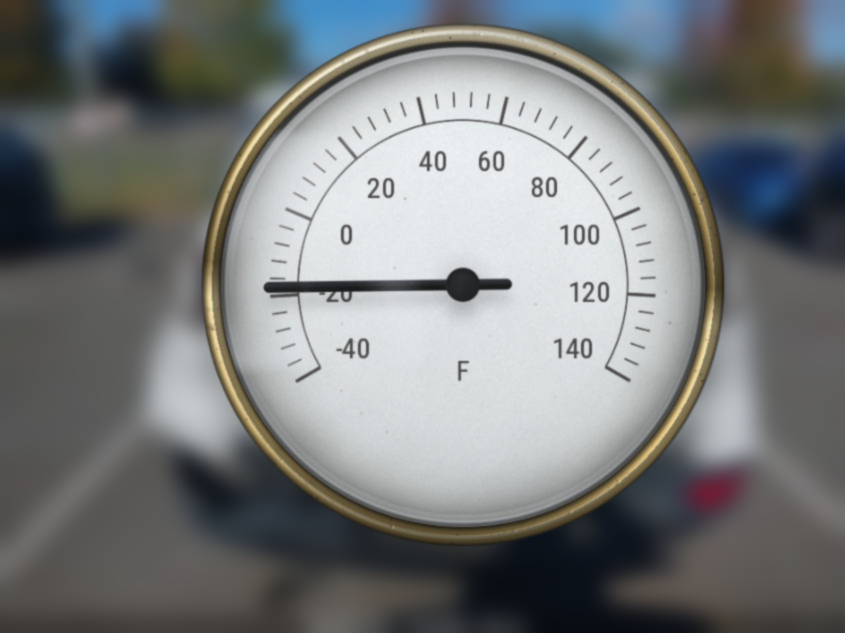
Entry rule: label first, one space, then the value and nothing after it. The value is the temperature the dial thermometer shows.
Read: -18 °F
